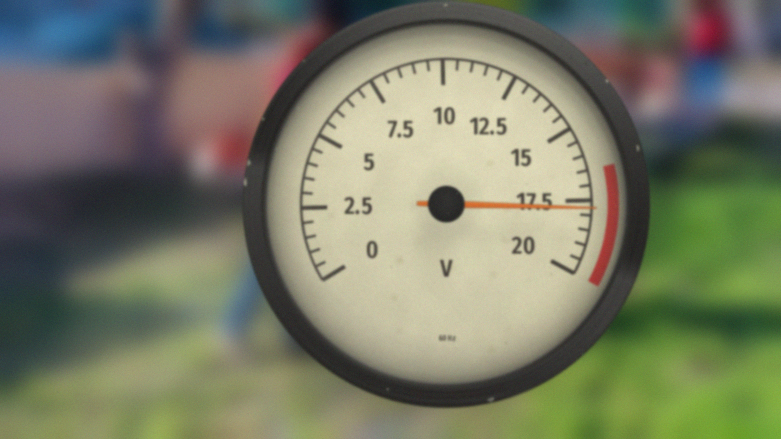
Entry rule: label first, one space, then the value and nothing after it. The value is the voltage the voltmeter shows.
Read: 17.75 V
